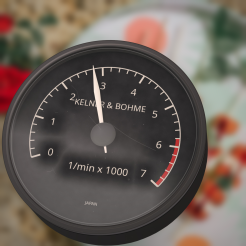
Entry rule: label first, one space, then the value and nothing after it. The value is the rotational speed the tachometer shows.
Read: 2800 rpm
